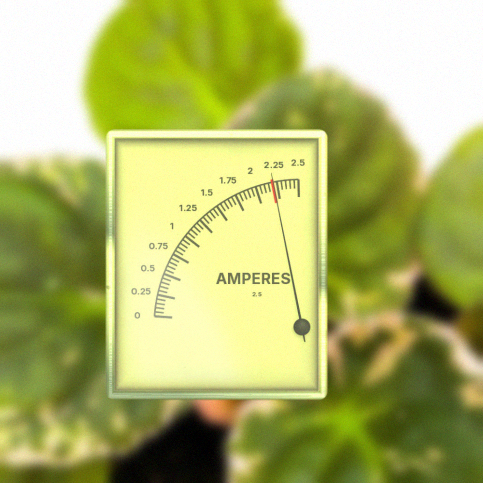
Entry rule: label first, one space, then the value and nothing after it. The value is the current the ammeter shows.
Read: 2.2 A
